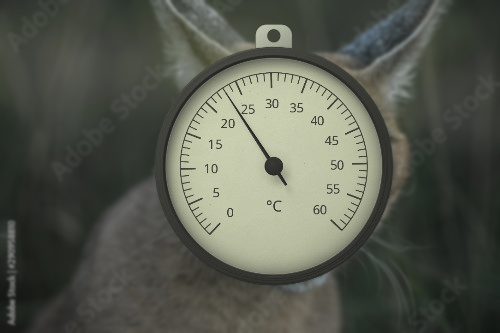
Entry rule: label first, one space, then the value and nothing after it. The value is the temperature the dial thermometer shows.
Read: 23 °C
